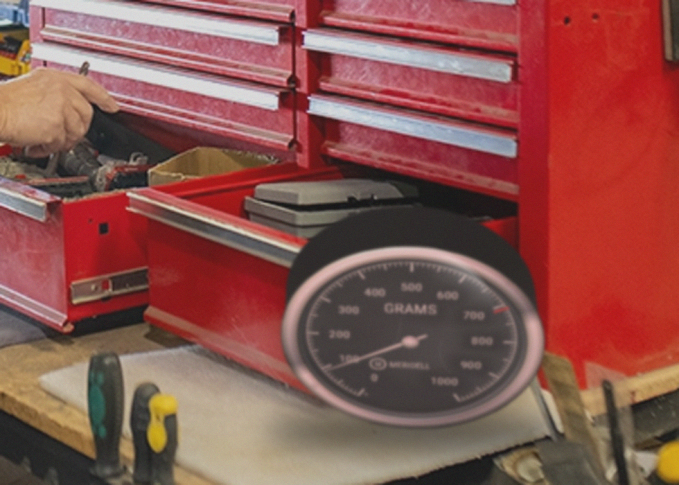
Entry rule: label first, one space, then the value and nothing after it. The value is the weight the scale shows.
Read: 100 g
